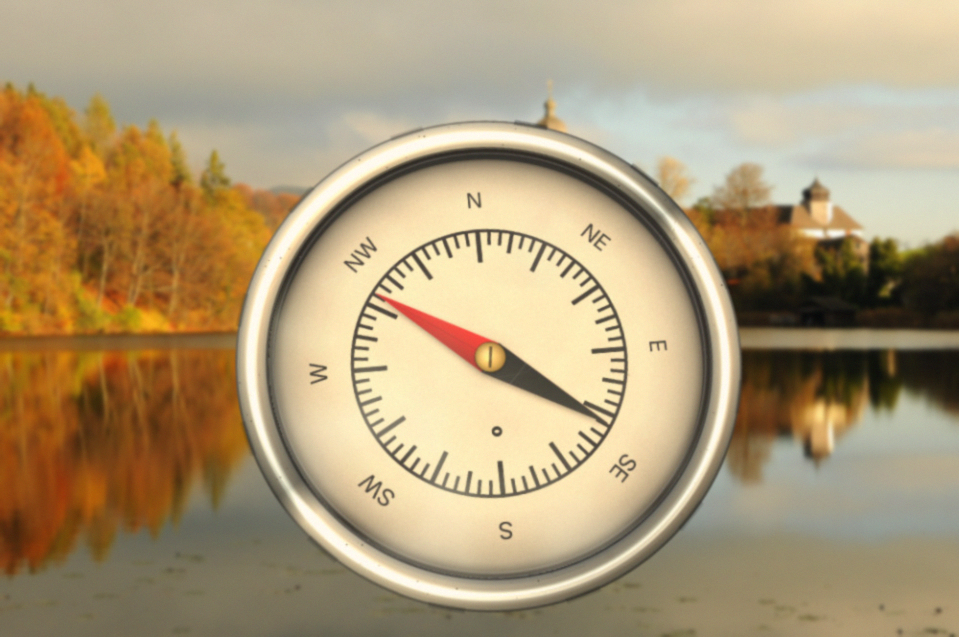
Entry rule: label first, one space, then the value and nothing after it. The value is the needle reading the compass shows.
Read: 305 °
